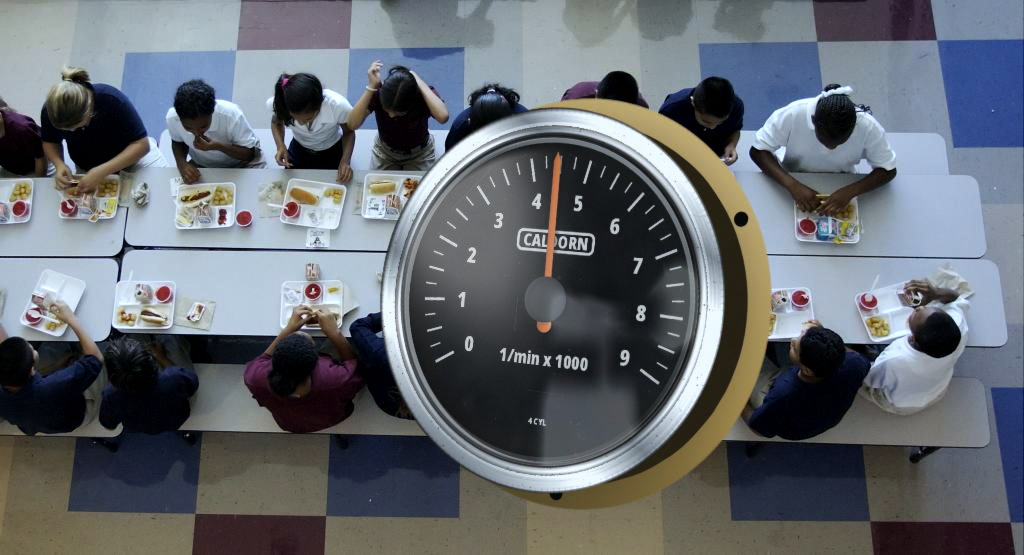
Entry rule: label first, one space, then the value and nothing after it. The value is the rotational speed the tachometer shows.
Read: 4500 rpm
